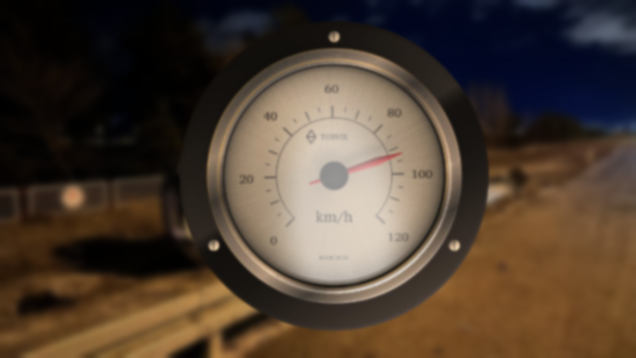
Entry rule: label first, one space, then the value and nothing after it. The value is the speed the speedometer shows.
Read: 92.5 km/h
